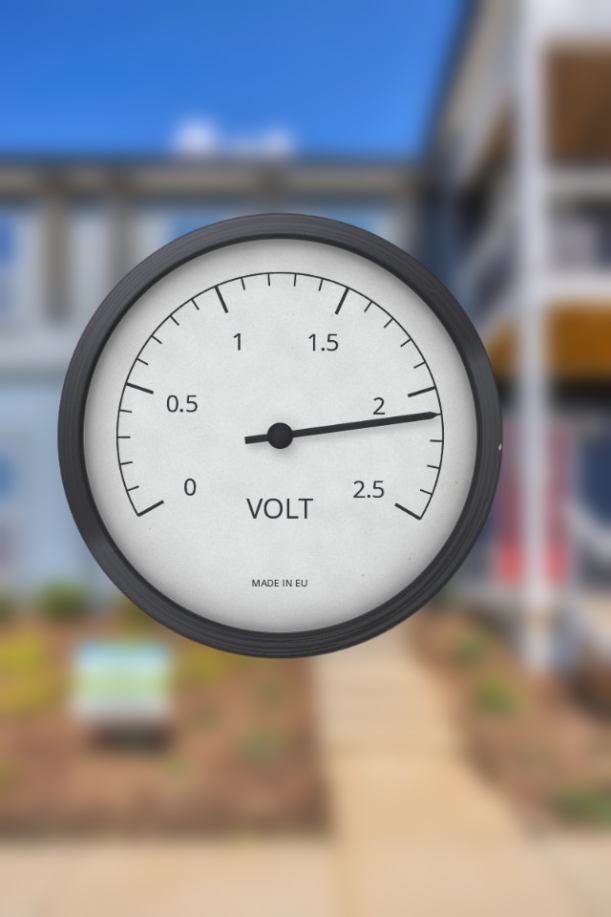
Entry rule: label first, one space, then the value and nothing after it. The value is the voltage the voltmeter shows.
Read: 2.1 V
